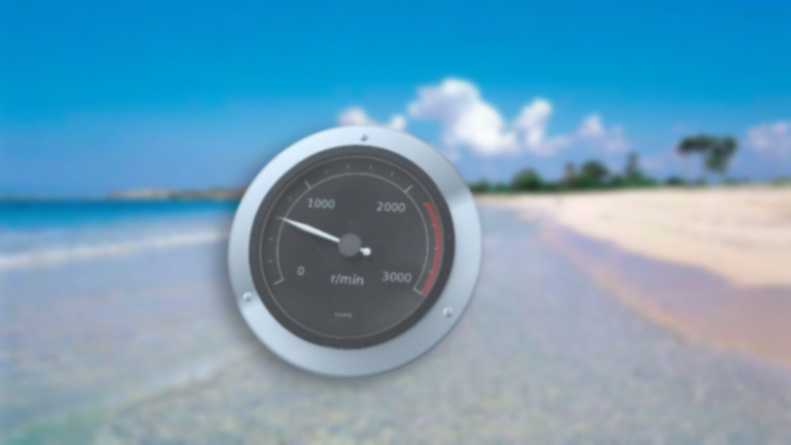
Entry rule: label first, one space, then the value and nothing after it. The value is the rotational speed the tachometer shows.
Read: 600 rpm
